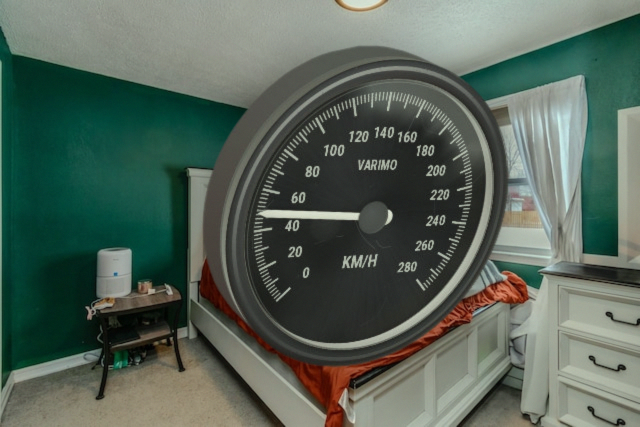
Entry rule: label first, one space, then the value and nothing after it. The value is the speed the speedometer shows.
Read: 50 km/h
